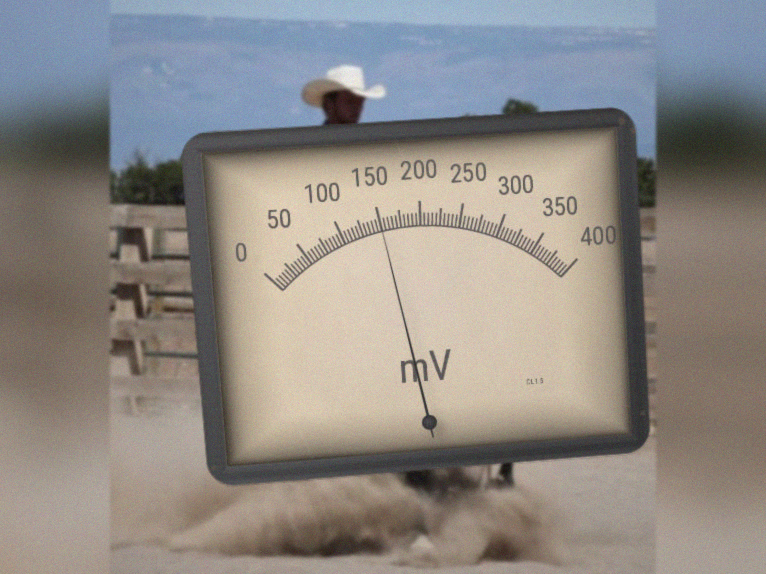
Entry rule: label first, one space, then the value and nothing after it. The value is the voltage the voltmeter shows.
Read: 150 mV
